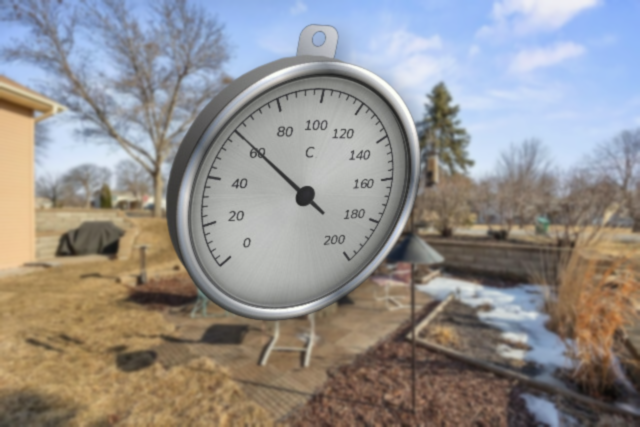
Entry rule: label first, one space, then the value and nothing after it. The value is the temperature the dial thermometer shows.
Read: 60 °C
